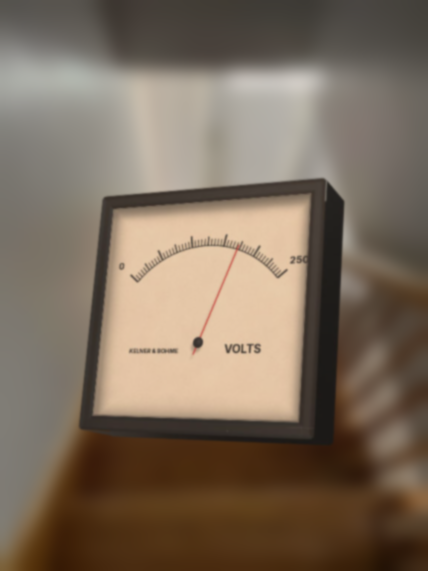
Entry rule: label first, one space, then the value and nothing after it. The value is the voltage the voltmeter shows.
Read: 175 V
